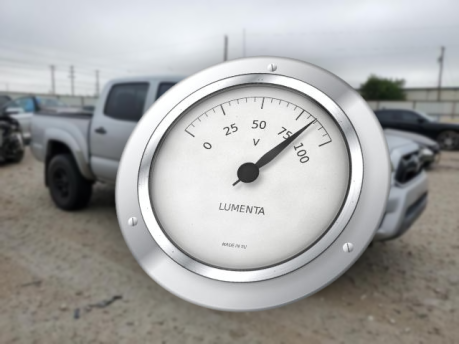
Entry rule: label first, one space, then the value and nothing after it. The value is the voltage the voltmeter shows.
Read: 85 V
